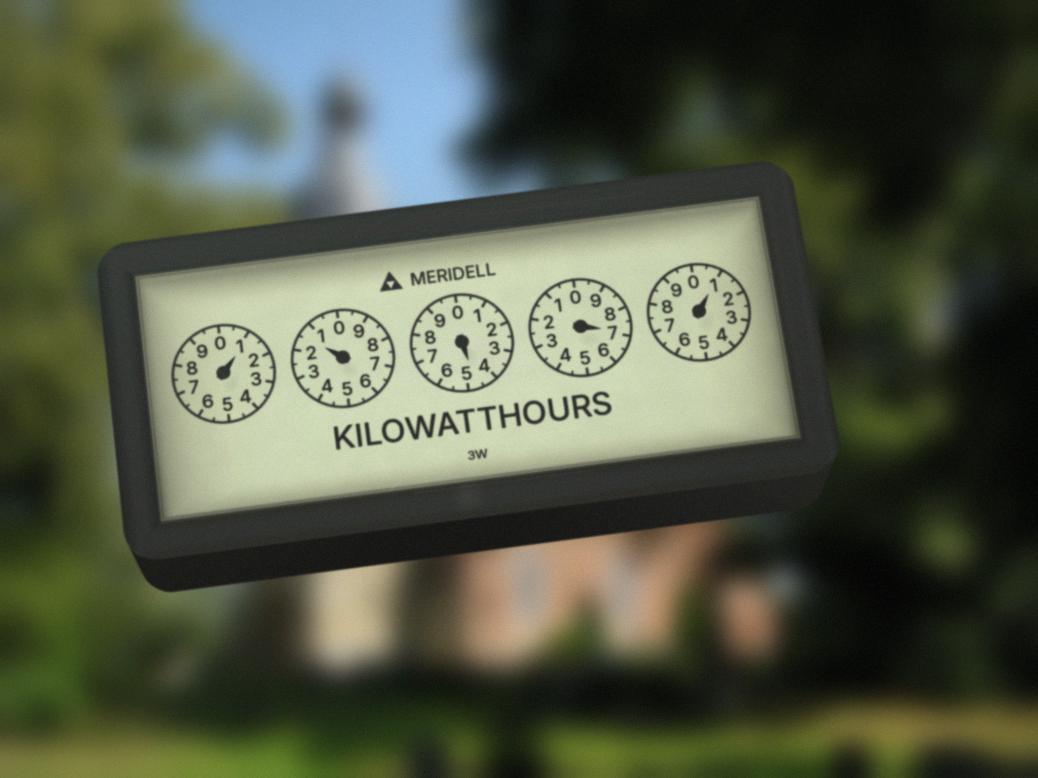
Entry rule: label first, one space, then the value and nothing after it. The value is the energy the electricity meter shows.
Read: 11471 kWh
